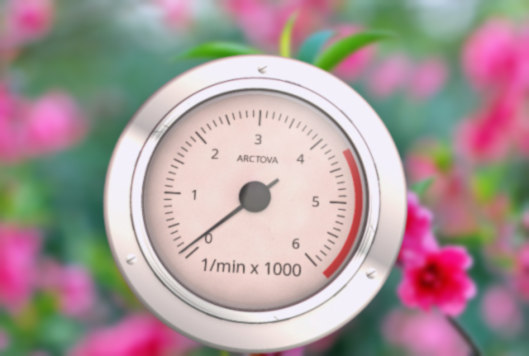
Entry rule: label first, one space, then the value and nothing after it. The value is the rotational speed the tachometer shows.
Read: 100 rpm
